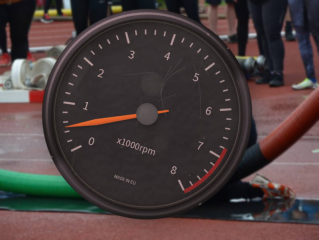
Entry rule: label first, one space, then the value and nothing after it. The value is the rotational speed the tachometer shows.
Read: 500 rpm
